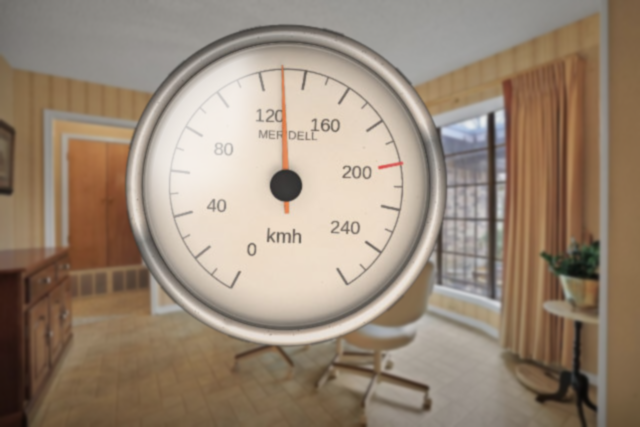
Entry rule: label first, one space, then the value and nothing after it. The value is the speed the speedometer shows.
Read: 130 km/h
